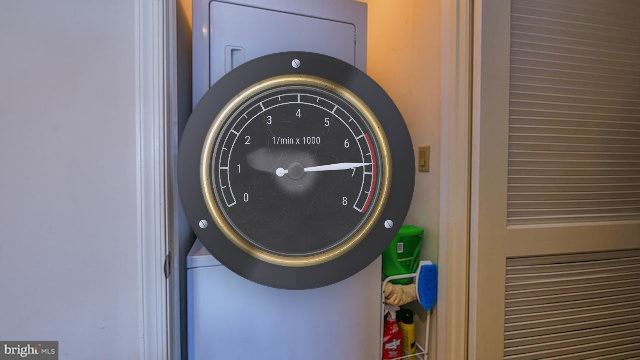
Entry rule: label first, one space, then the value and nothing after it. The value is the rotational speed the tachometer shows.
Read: 6750 rpm
